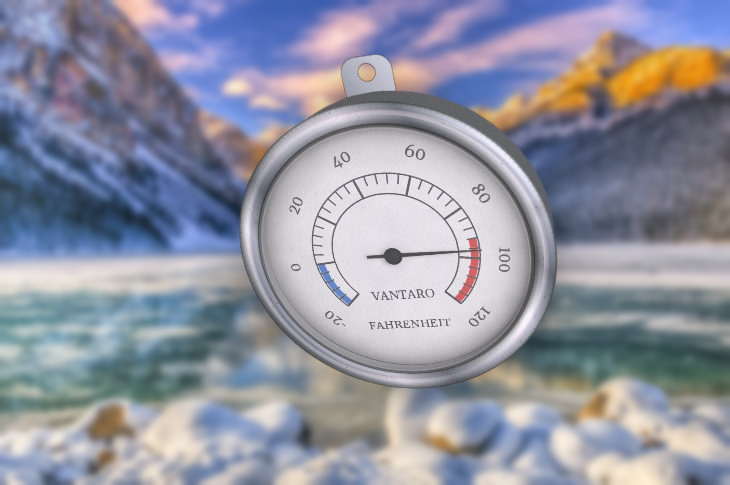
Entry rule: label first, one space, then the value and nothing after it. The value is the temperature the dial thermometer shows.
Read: 96 °F
